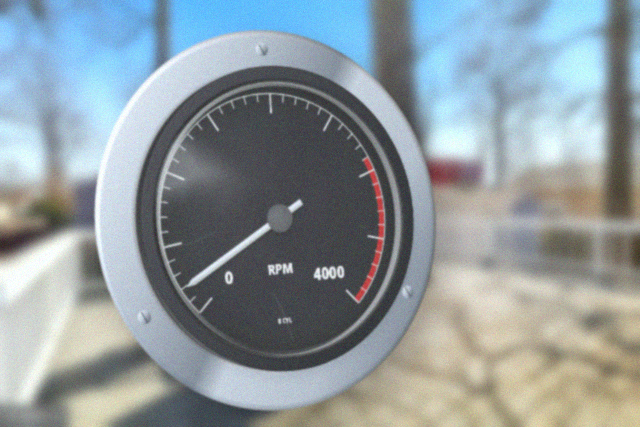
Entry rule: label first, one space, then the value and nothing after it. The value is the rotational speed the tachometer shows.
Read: 200 rpm
